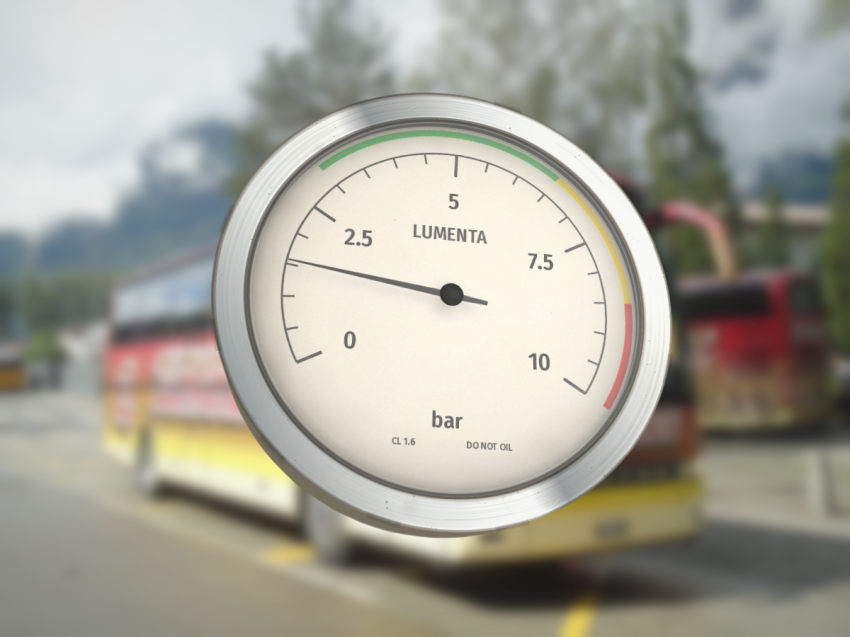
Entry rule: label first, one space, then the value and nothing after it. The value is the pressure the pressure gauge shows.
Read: 1.5 bar
